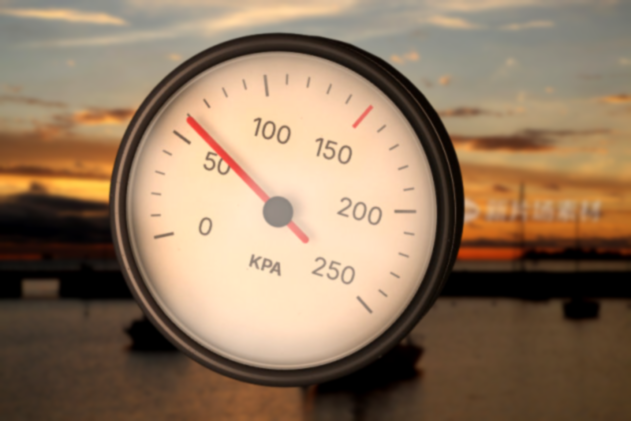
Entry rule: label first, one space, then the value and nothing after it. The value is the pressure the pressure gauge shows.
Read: 60 kPa
